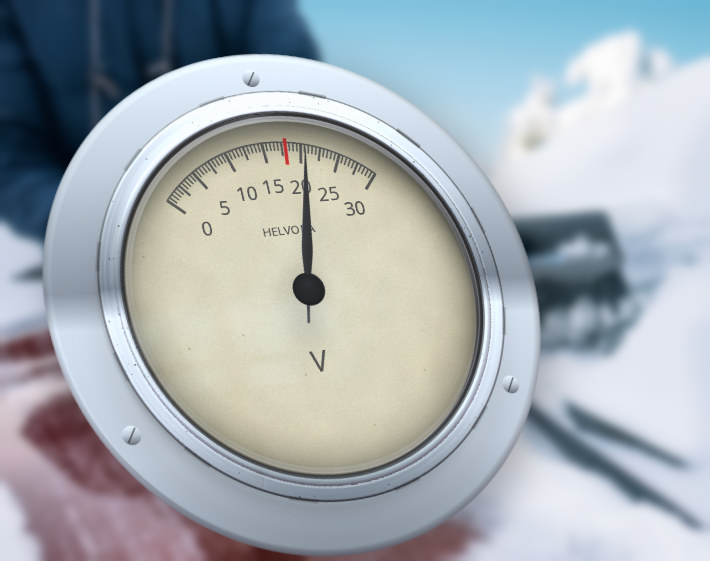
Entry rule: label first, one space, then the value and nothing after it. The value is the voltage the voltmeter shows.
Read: 20 V
